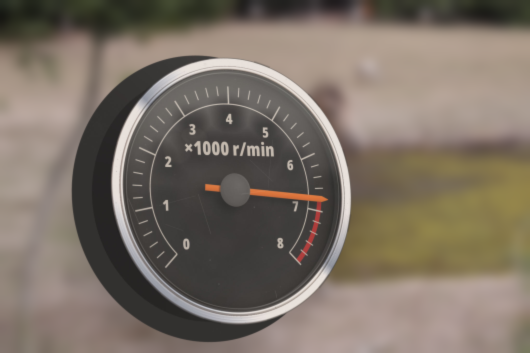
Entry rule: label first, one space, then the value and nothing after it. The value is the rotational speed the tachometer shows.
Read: 6800 rpm
